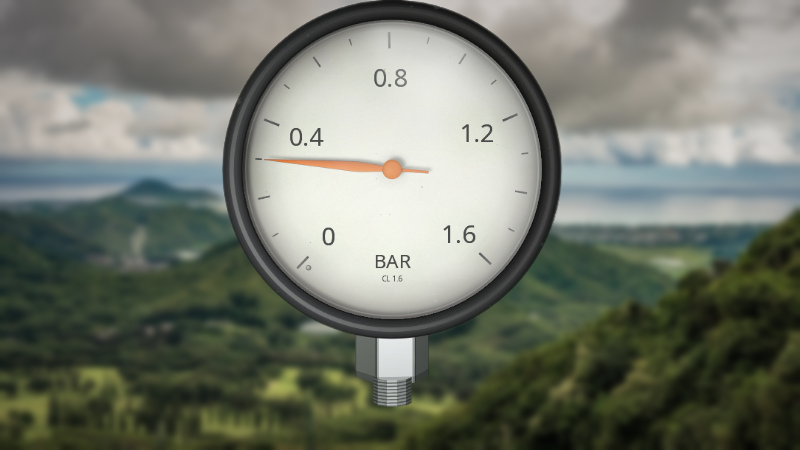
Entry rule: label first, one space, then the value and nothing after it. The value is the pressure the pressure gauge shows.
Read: 0.3 bar
